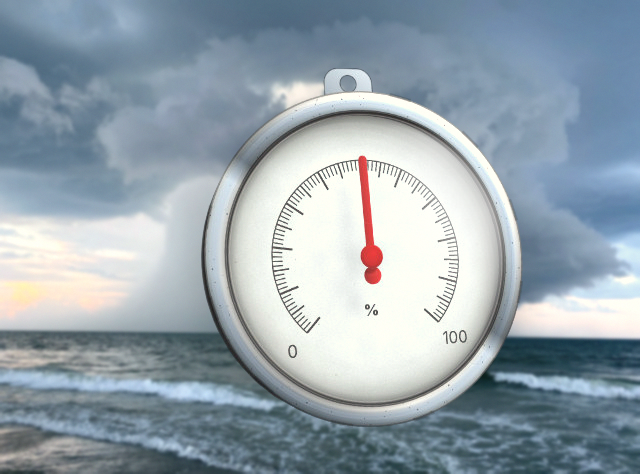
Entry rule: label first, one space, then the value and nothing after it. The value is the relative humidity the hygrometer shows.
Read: 50 %
